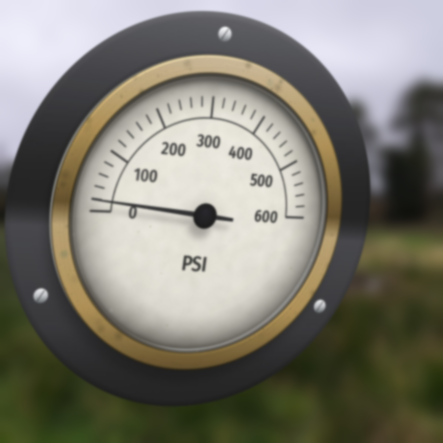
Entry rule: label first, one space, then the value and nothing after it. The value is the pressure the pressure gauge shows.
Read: 20 psi
